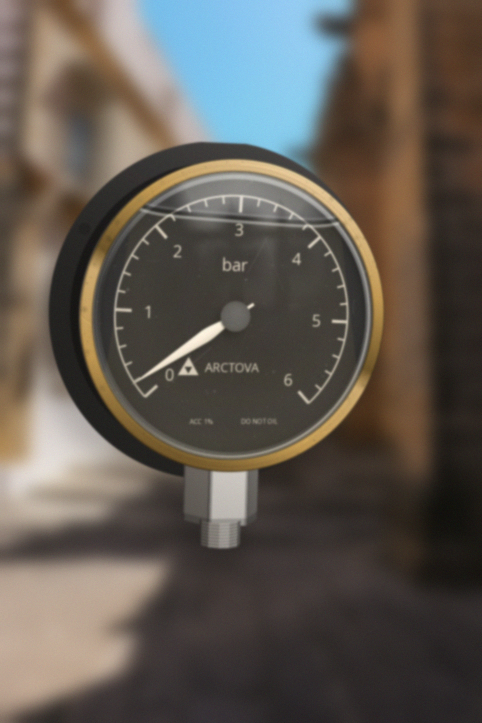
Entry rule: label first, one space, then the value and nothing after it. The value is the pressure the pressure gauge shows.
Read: 0.2 bar
